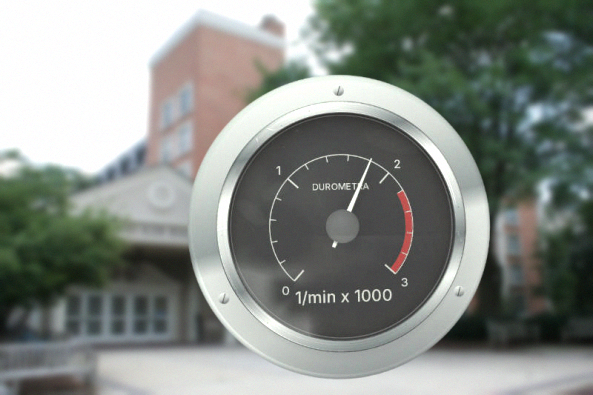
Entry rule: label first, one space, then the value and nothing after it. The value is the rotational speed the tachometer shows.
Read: 1800 rpm
